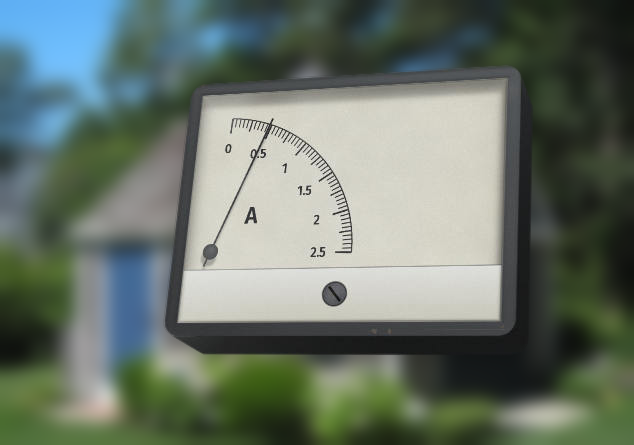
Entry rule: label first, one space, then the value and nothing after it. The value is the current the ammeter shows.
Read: 0.5 A
